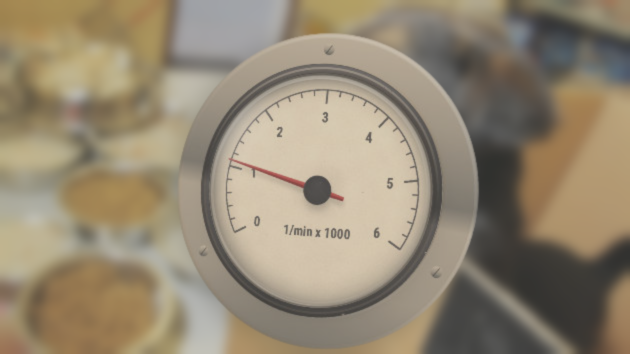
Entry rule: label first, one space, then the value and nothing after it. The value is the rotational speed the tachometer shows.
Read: 1100 rpm
